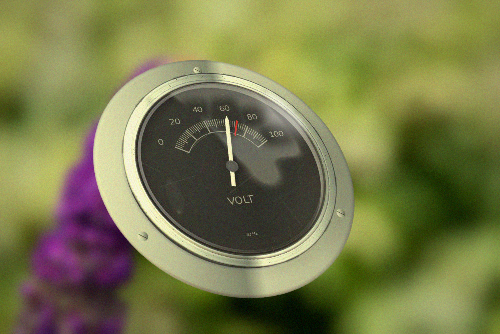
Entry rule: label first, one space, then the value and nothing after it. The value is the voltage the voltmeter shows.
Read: 60 V
